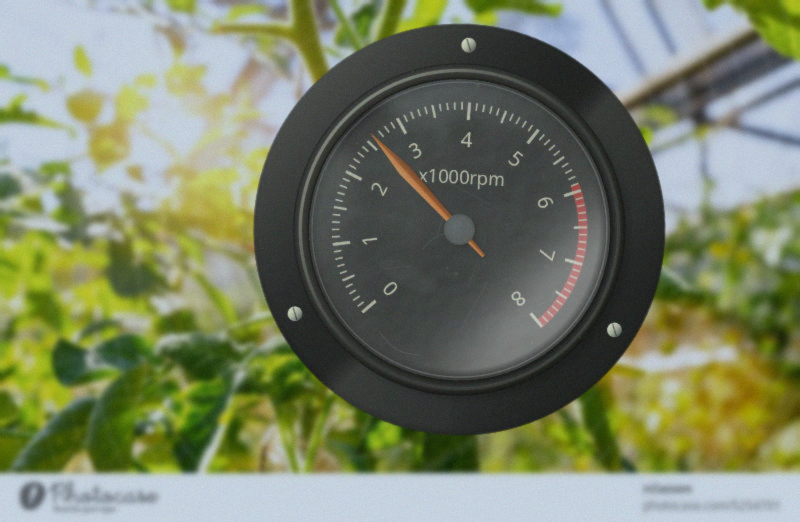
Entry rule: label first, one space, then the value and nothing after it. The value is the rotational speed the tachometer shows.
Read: 2600 rpm
